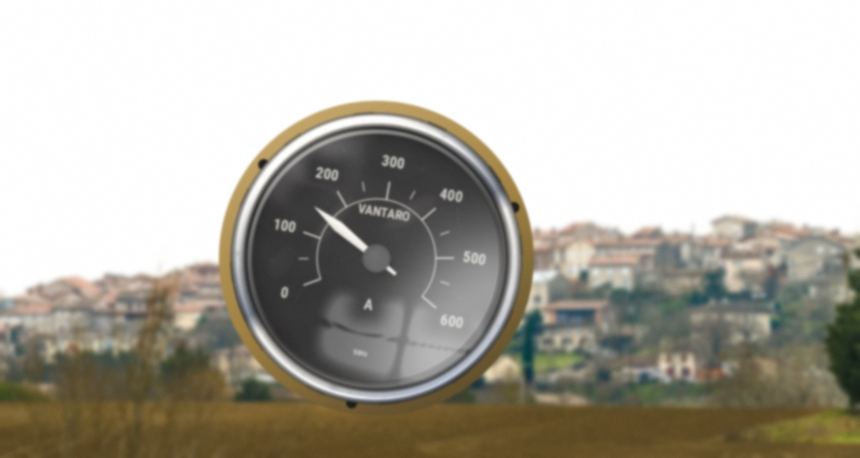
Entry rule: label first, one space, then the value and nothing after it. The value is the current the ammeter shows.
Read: 150 A
